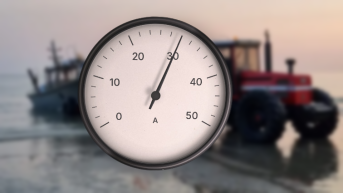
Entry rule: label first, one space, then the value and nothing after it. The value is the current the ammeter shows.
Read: 30 A
